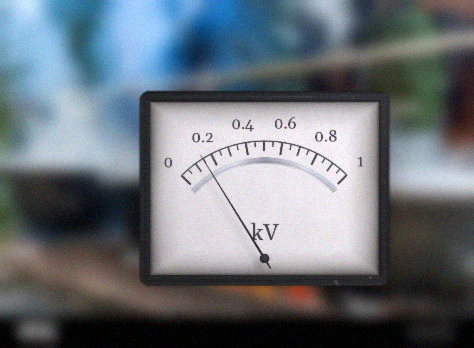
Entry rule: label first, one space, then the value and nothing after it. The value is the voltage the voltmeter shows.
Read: 0.15 kV
